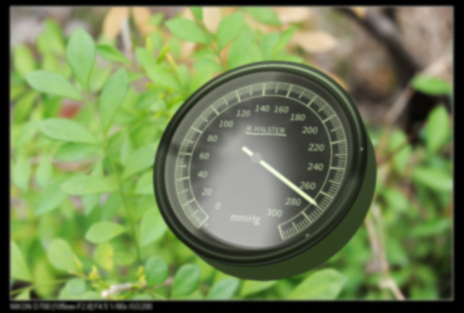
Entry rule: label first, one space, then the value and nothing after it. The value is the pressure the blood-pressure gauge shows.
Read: 270 mmHg
